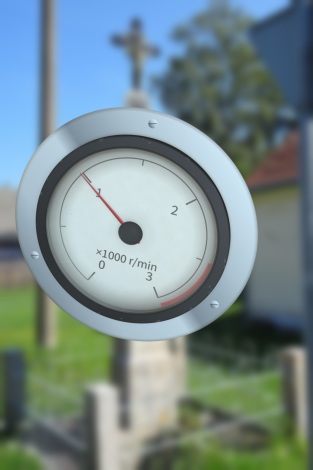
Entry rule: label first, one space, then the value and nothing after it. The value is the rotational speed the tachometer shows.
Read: 1000 rpm
